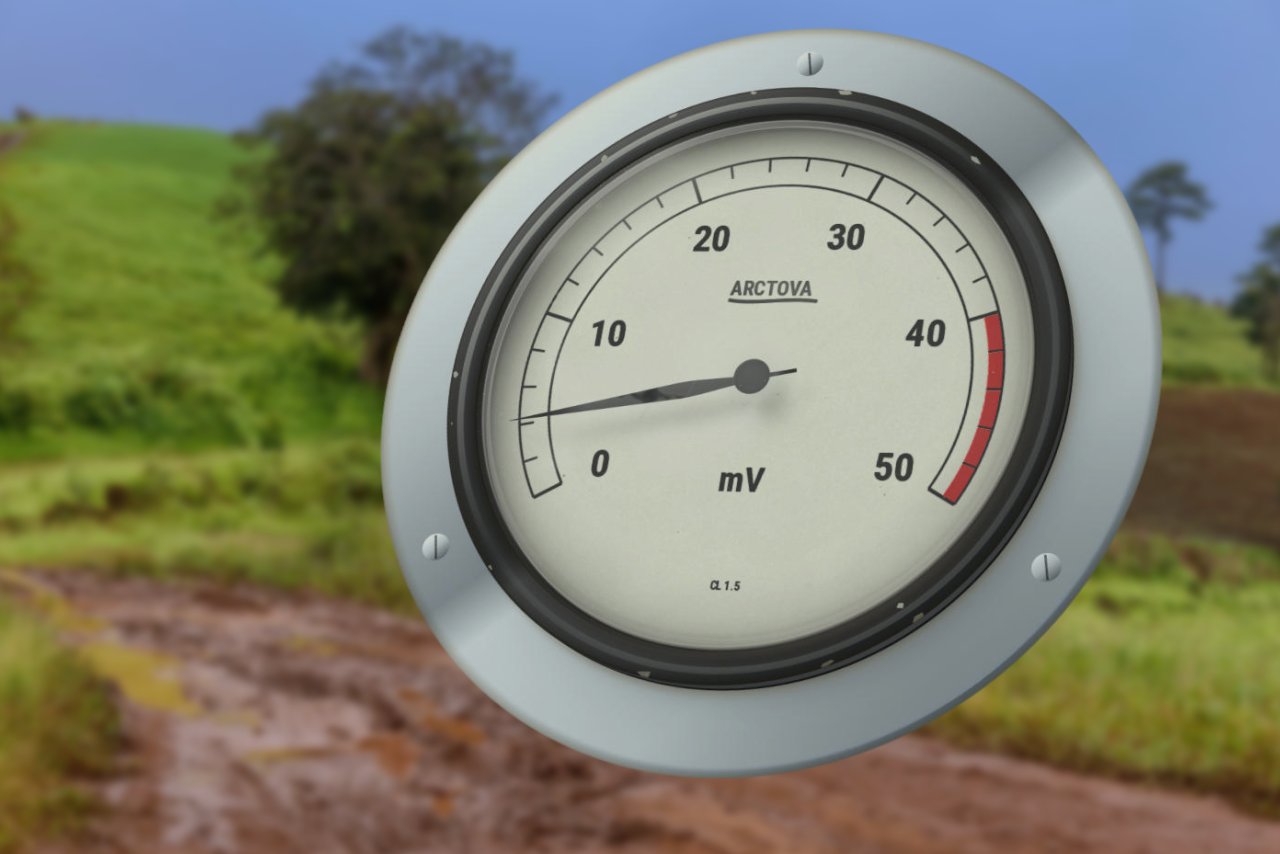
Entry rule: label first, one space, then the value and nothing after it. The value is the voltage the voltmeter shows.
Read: 4 mV
